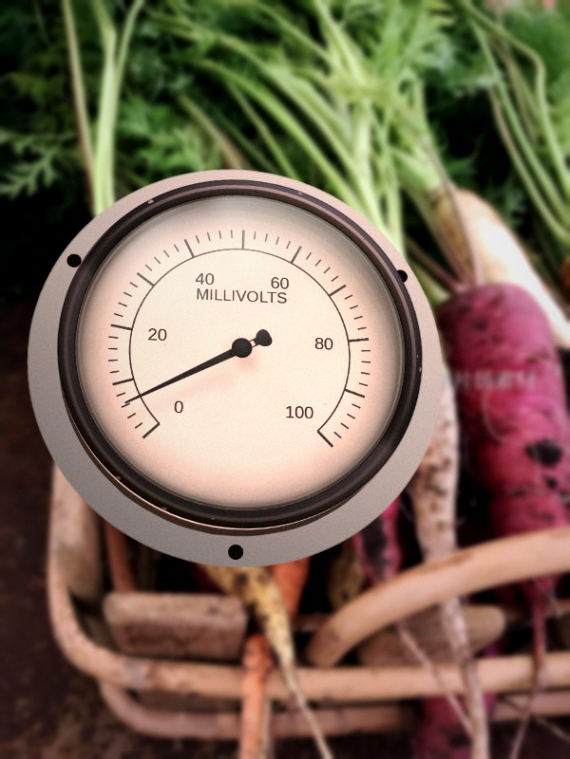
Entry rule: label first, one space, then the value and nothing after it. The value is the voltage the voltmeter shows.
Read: 6 mV
